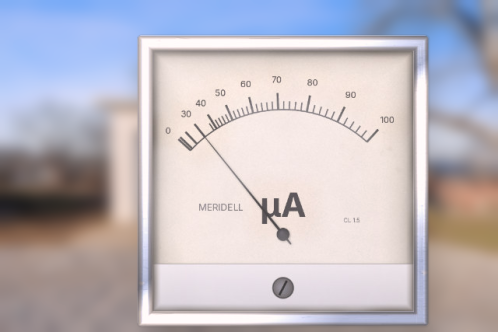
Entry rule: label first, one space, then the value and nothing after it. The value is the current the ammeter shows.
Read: 30 µA
